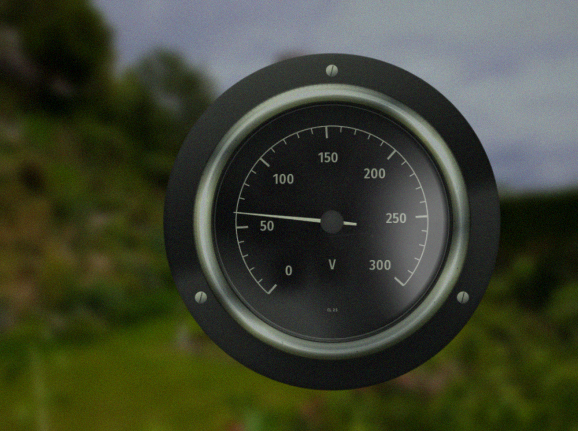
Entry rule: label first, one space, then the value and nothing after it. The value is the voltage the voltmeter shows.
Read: 60 V
